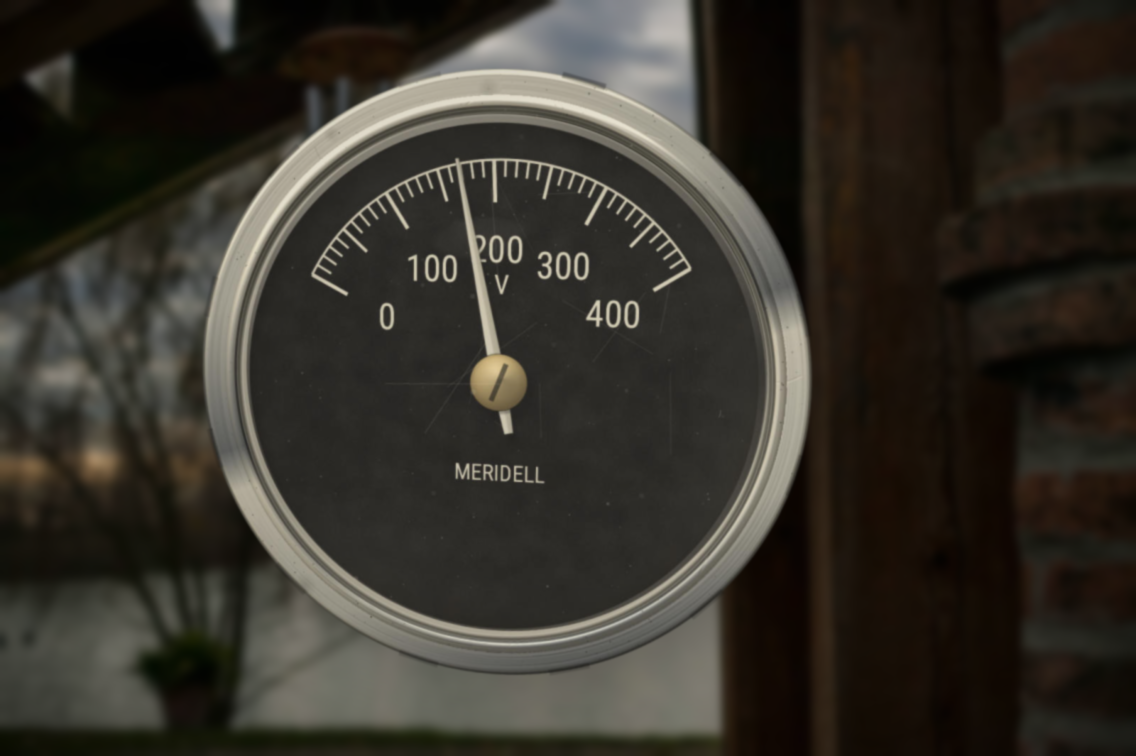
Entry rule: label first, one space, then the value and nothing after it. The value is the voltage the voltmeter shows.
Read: 170 V
